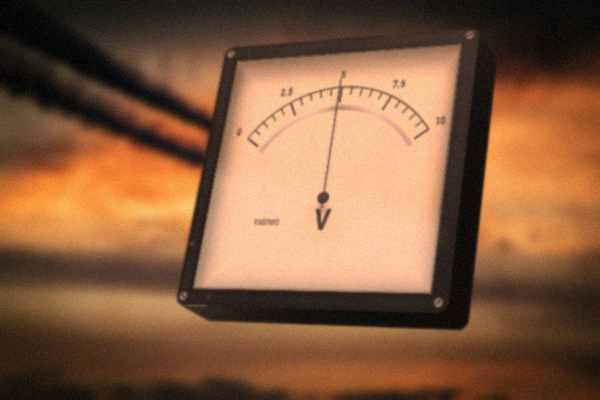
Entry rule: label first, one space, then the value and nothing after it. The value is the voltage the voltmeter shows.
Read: 5 V
